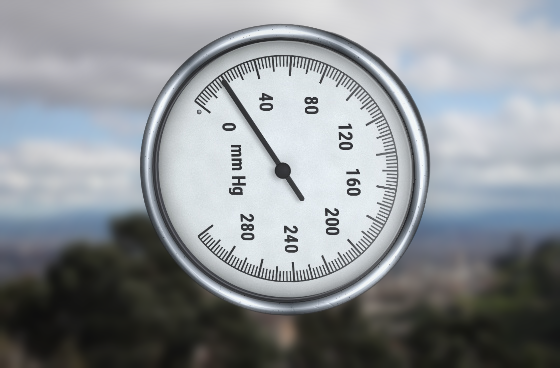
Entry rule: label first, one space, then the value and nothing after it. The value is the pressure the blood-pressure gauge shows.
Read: 20 mmHg
